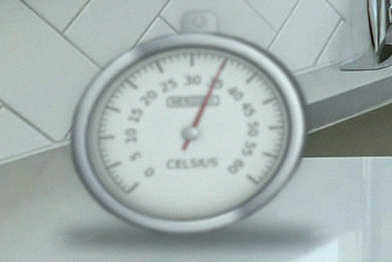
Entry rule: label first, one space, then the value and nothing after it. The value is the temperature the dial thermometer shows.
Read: 35 °C
